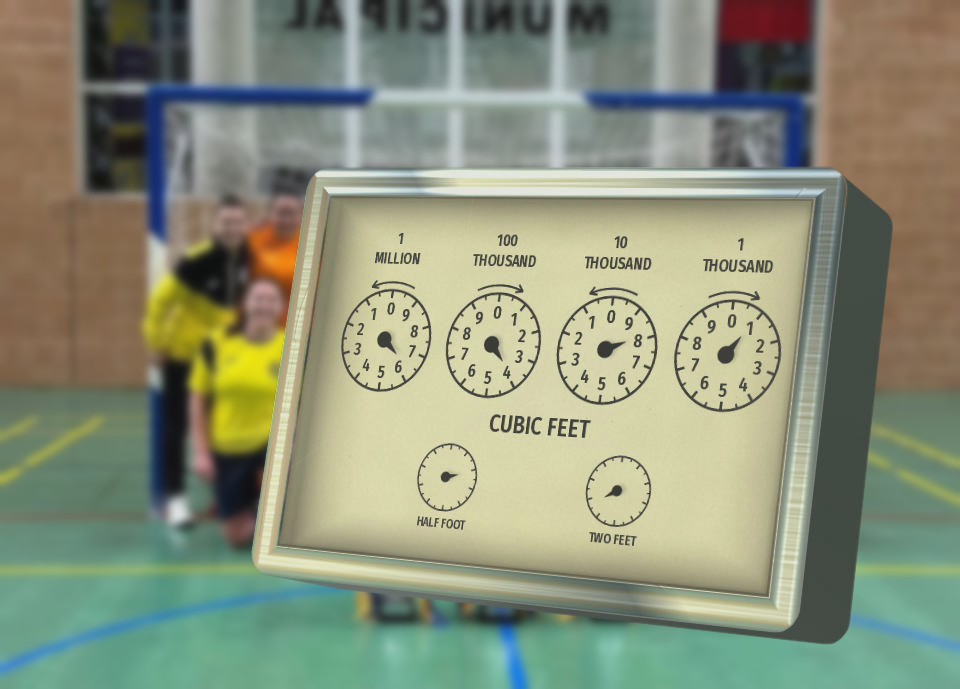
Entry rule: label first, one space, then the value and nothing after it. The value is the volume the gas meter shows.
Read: 638100 ft³
